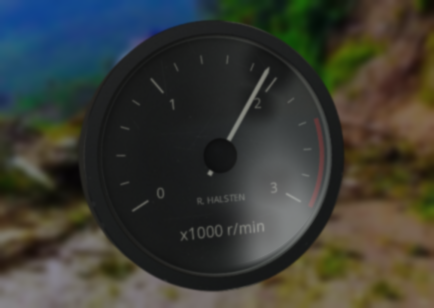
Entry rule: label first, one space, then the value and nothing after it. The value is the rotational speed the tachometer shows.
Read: 1900 rpm
